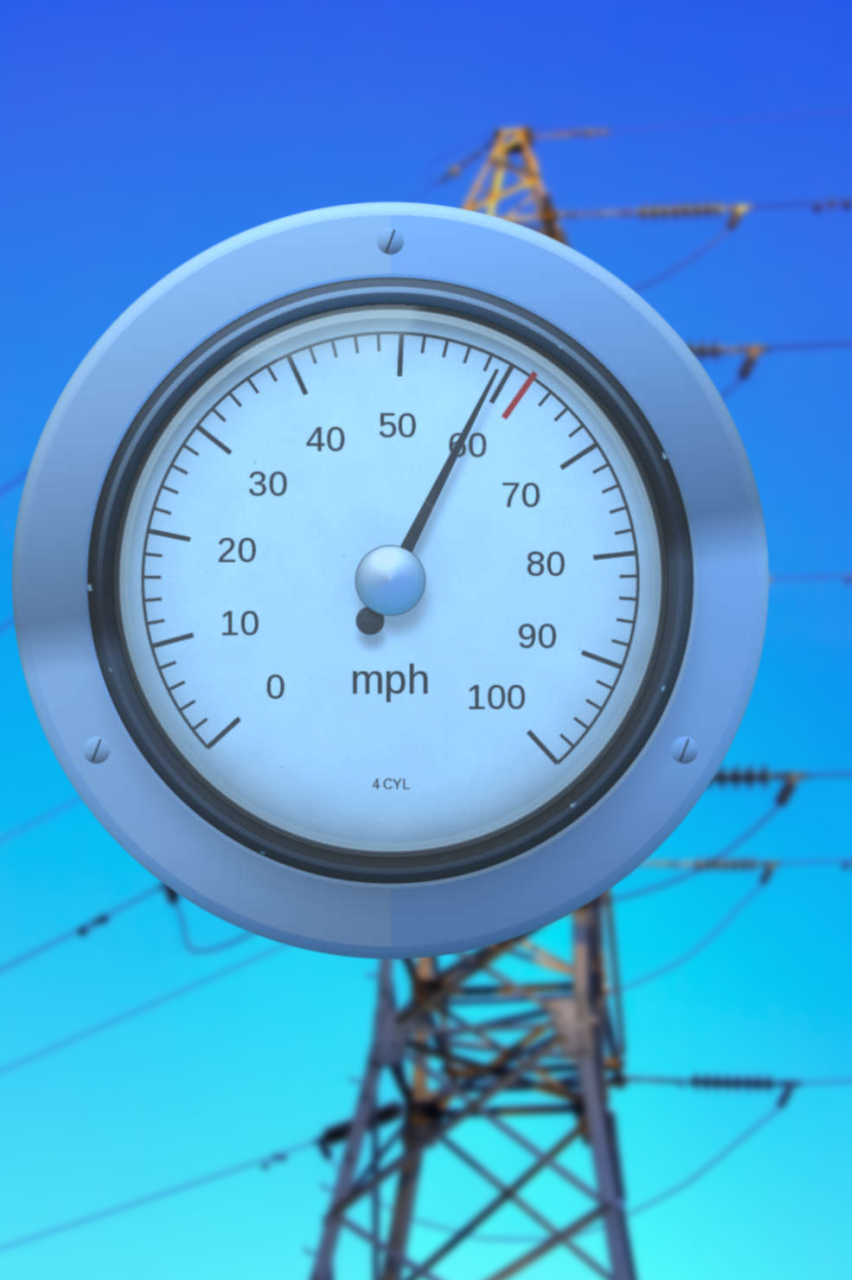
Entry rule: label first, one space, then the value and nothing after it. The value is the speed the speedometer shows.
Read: 59 mph
